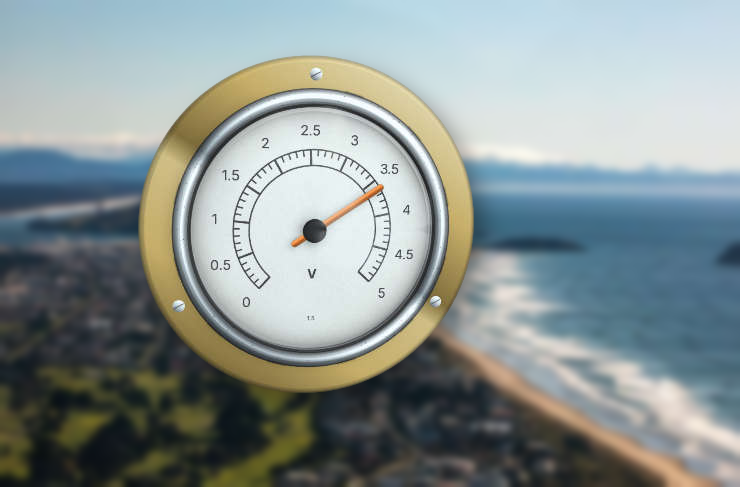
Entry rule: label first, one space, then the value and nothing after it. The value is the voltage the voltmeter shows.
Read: 3.6 V
